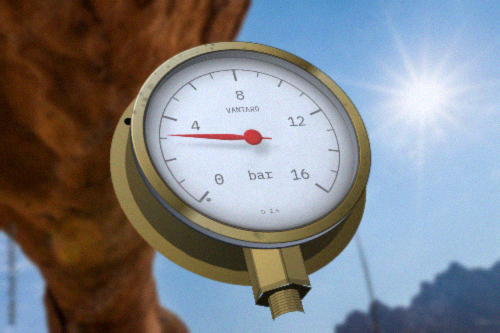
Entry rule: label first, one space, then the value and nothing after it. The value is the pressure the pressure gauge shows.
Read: 3 bar
